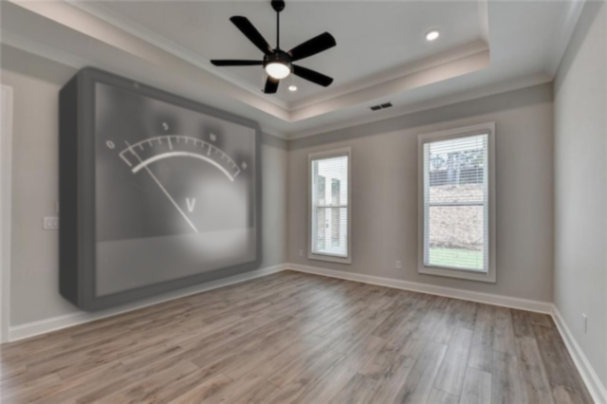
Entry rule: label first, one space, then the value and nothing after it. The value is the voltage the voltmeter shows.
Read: 1 V
